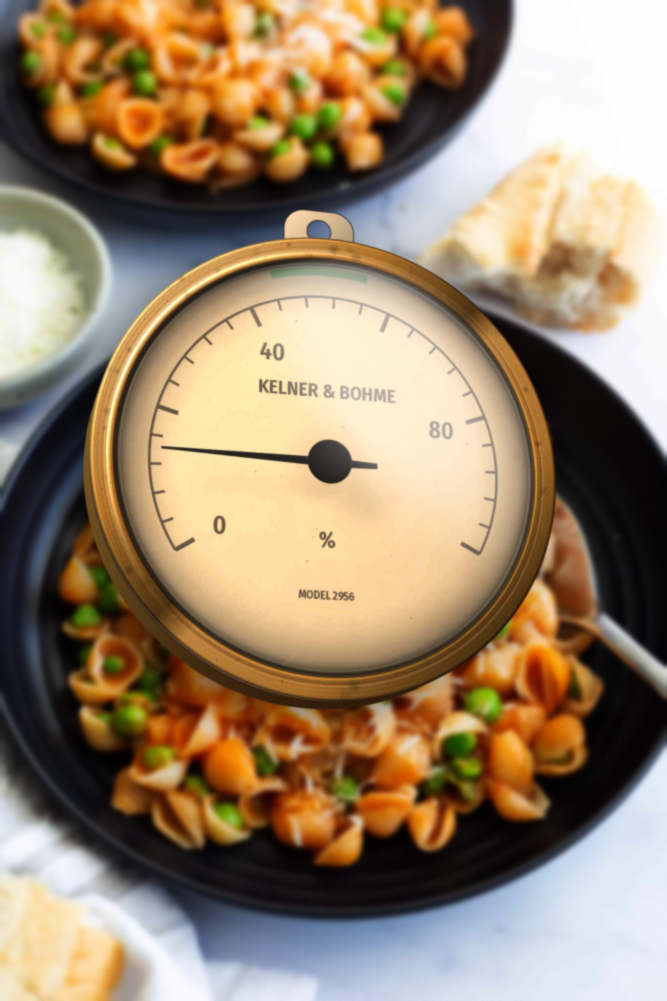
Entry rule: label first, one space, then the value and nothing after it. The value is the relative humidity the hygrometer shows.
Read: 14 %
